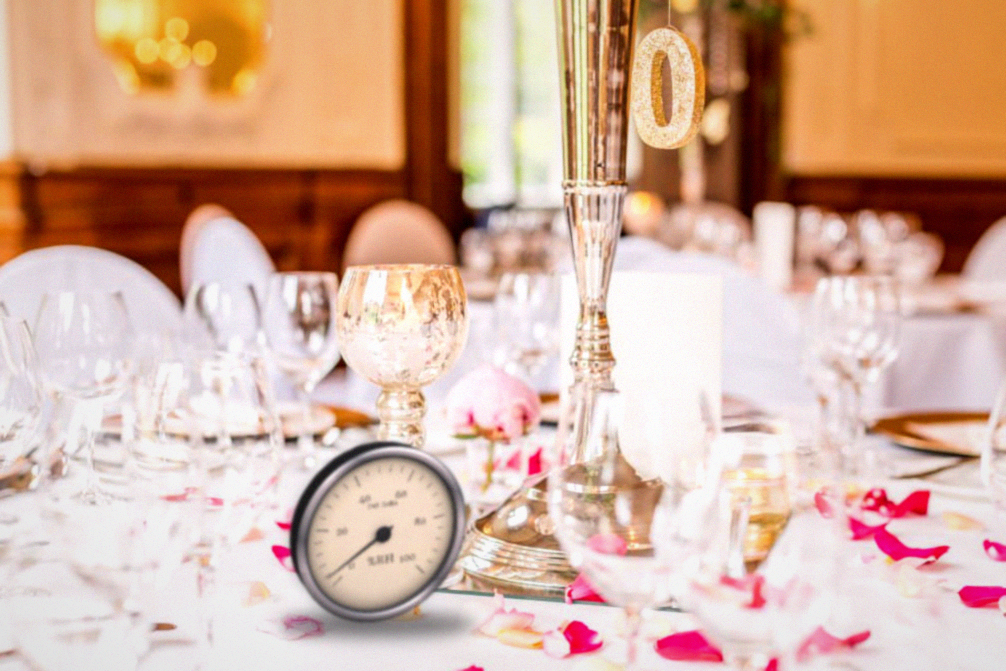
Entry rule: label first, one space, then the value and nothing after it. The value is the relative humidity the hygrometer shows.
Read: 4 %
